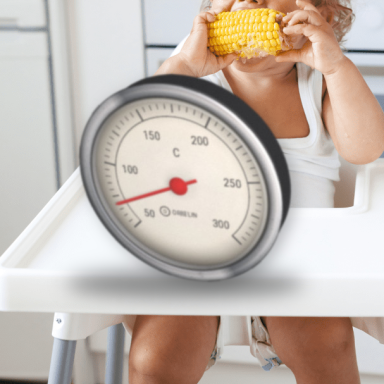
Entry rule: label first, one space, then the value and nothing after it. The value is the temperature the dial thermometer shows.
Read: 70 °C
